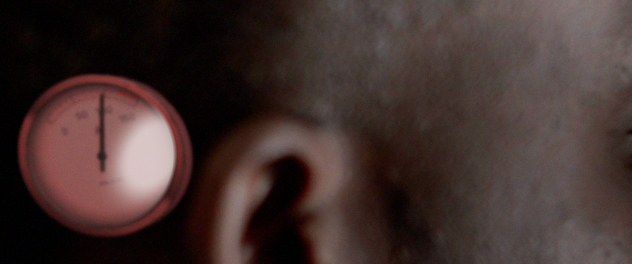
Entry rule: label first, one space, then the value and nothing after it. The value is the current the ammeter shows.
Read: 100 A
